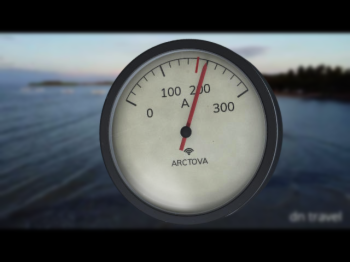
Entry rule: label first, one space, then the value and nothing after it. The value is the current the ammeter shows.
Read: 200 A
